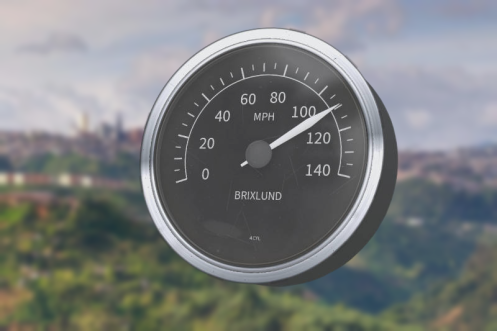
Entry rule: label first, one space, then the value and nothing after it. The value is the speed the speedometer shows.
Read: 110 mph
